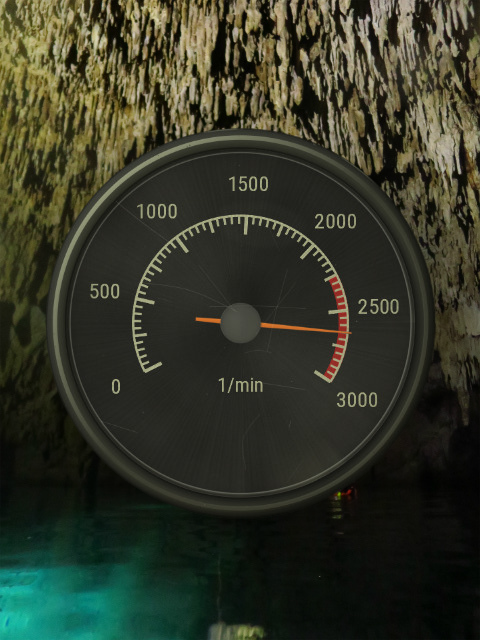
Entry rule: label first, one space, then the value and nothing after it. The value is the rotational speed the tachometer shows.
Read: 2650 rpm
